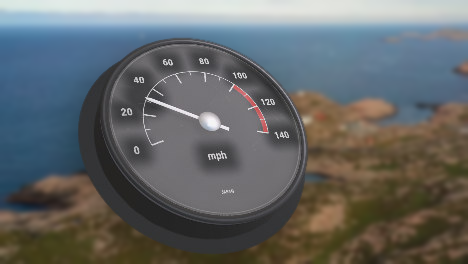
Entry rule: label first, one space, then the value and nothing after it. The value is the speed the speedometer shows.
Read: 30 mph
